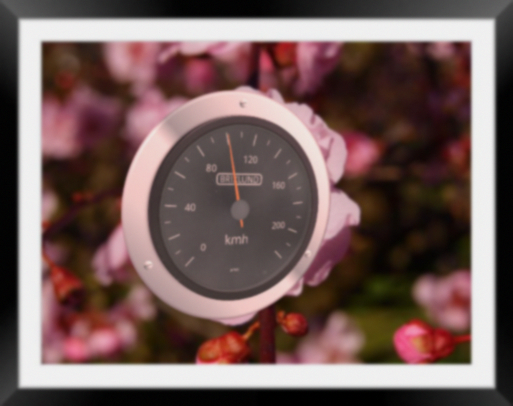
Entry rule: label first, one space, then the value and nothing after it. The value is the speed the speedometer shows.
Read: 100 km/h
